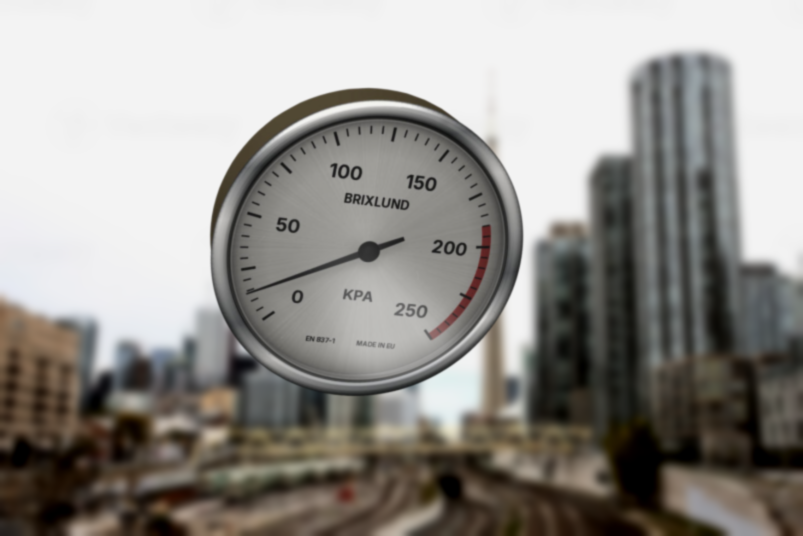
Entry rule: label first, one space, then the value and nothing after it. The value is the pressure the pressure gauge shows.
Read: 15 kPa
